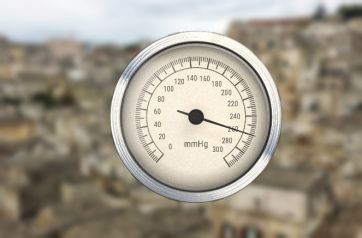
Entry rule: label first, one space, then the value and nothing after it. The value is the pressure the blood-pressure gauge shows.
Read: 260 mmHg
